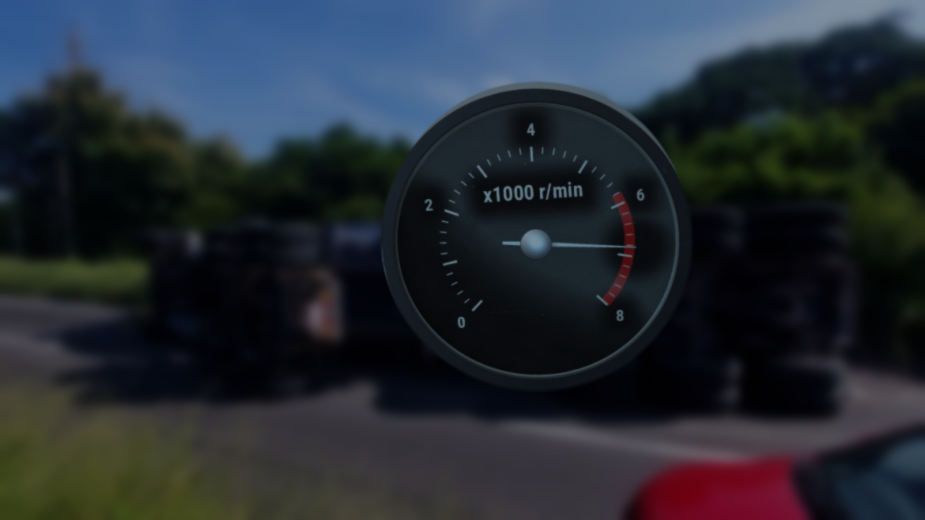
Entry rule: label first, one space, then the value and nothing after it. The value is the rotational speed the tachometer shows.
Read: 6800 rpm
